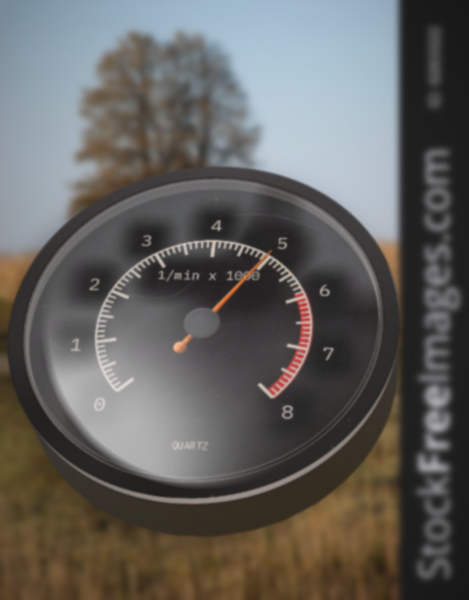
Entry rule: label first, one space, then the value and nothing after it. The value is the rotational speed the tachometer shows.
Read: 5000 rpm
